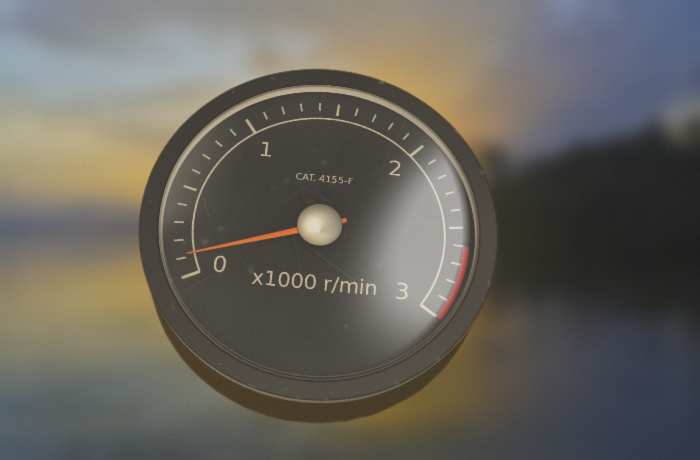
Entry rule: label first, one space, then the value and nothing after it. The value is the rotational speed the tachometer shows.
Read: 100 rpm
